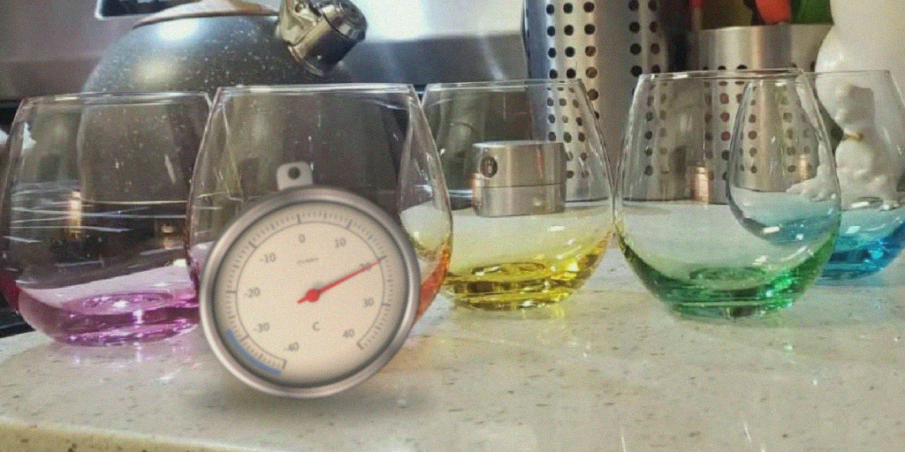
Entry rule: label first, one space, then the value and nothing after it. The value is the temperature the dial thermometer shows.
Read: 20 °C
